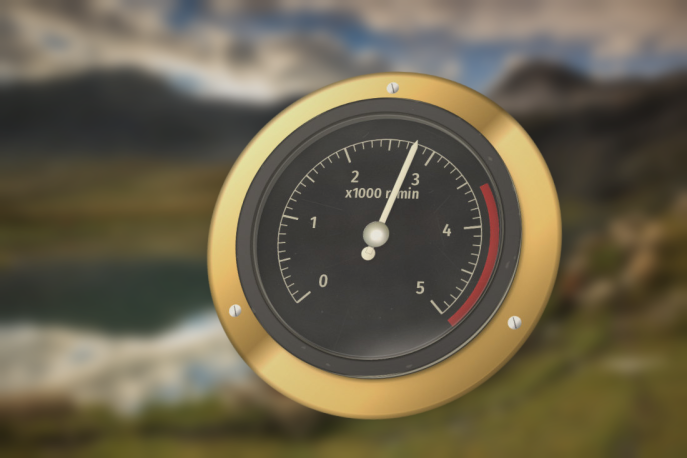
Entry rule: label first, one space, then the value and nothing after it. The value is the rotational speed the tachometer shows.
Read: 2800 rpm
